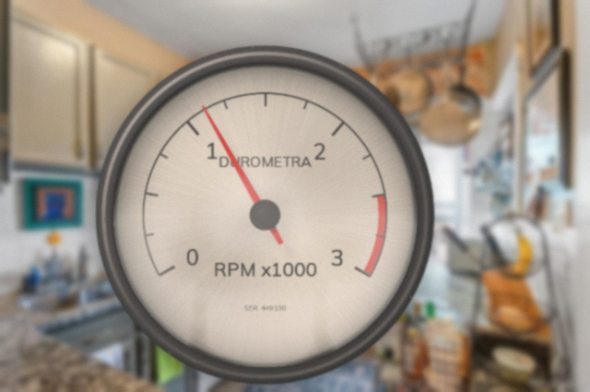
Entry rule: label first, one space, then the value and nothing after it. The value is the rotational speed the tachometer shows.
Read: 1125 rpm
